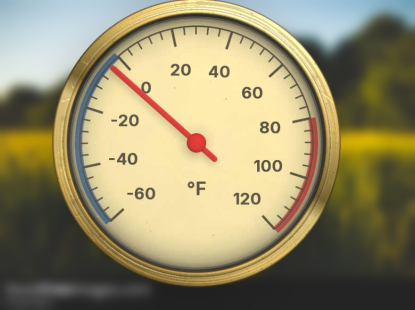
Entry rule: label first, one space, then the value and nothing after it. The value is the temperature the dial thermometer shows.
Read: -4 °F
